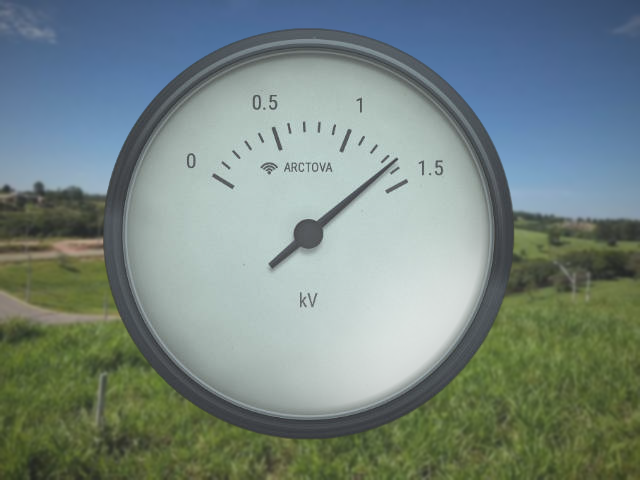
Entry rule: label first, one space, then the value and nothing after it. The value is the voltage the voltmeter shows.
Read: 1.35 kV
